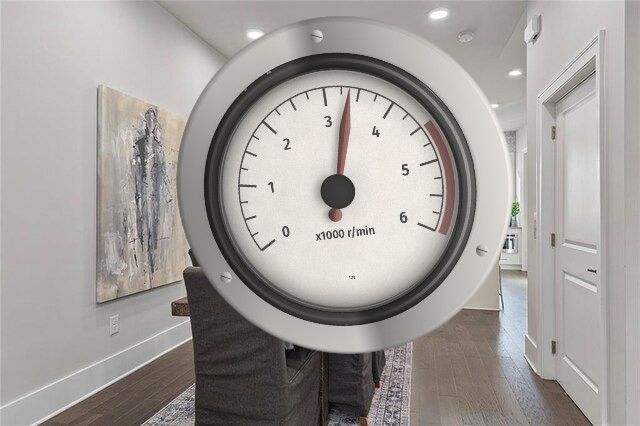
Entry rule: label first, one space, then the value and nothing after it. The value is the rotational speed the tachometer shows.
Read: 3375 rpm
